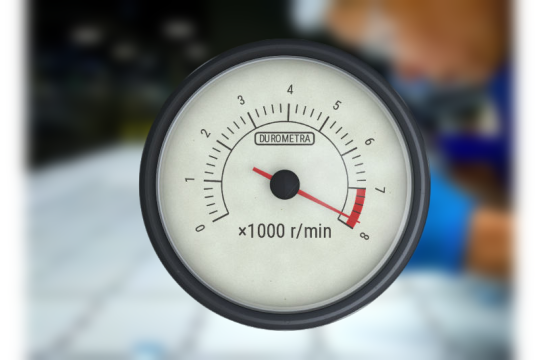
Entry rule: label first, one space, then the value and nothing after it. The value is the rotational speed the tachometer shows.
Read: 7800 rpm
